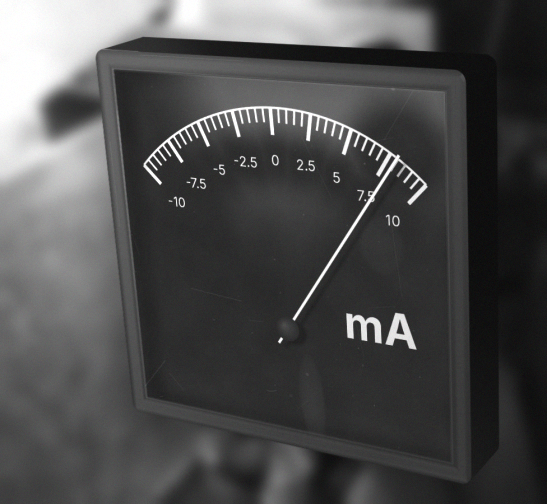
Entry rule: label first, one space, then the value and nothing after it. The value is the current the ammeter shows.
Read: 8 mA
